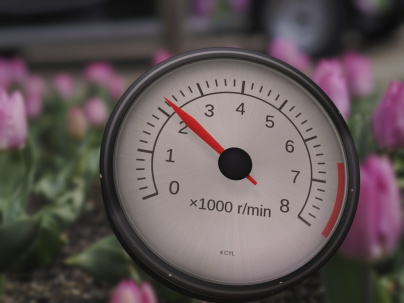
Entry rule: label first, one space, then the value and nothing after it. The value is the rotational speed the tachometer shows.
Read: 2200 rpm
